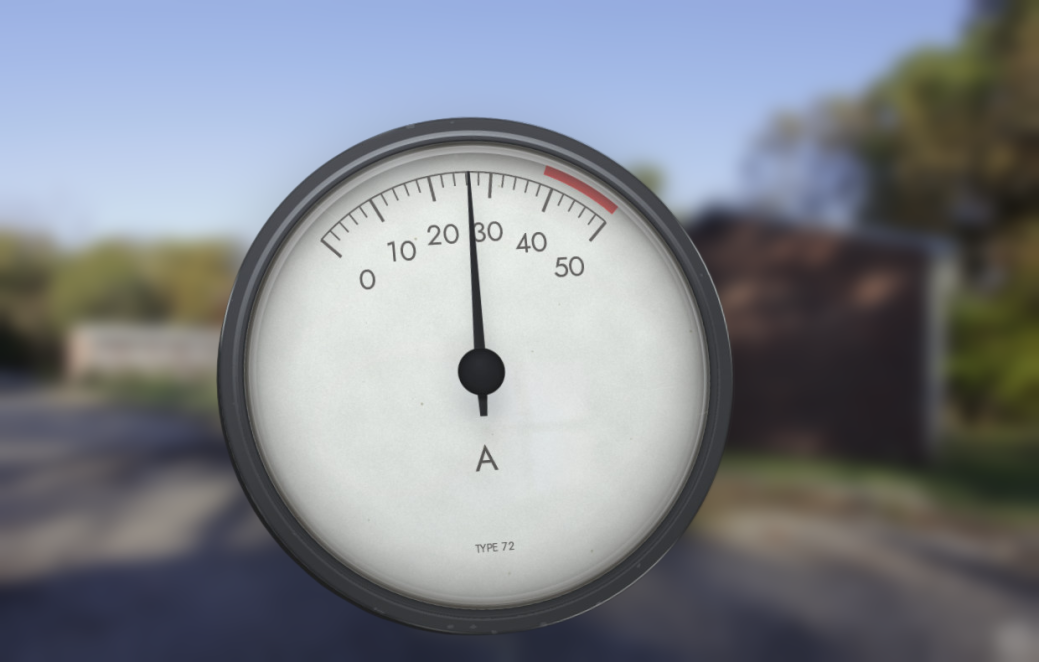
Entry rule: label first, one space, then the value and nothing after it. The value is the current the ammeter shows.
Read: 26 A
